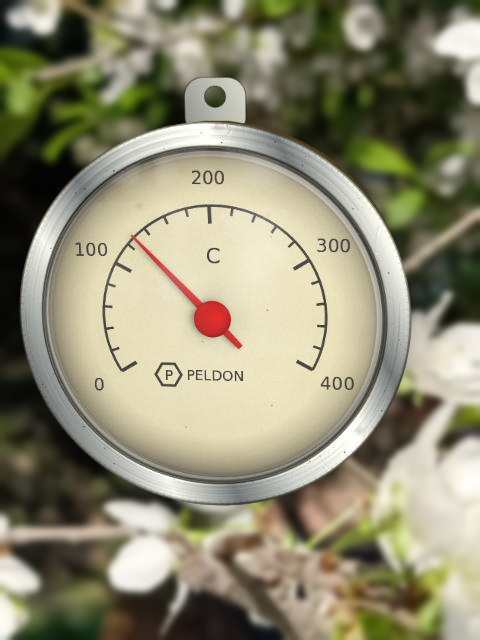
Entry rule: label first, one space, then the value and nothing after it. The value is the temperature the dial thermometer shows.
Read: 130 °C
